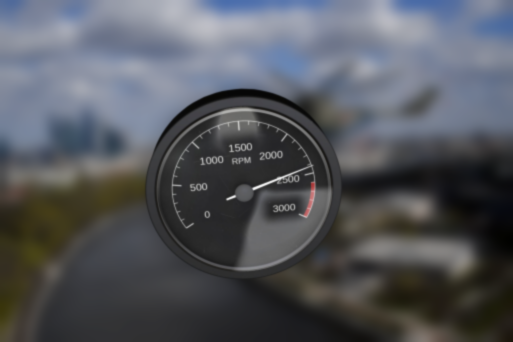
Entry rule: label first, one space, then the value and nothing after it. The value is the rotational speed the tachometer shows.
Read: 2400 rpm
